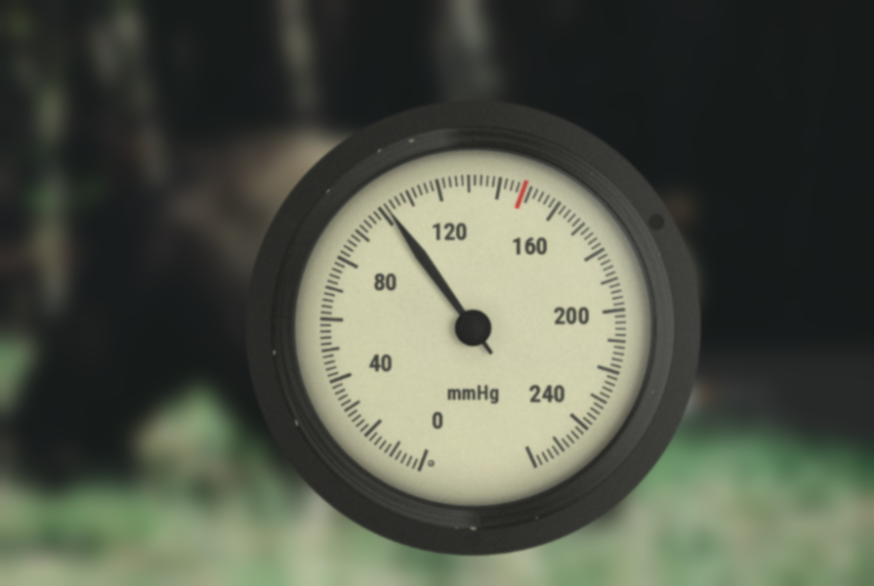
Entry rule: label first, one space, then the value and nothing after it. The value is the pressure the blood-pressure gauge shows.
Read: 102 mmHg
